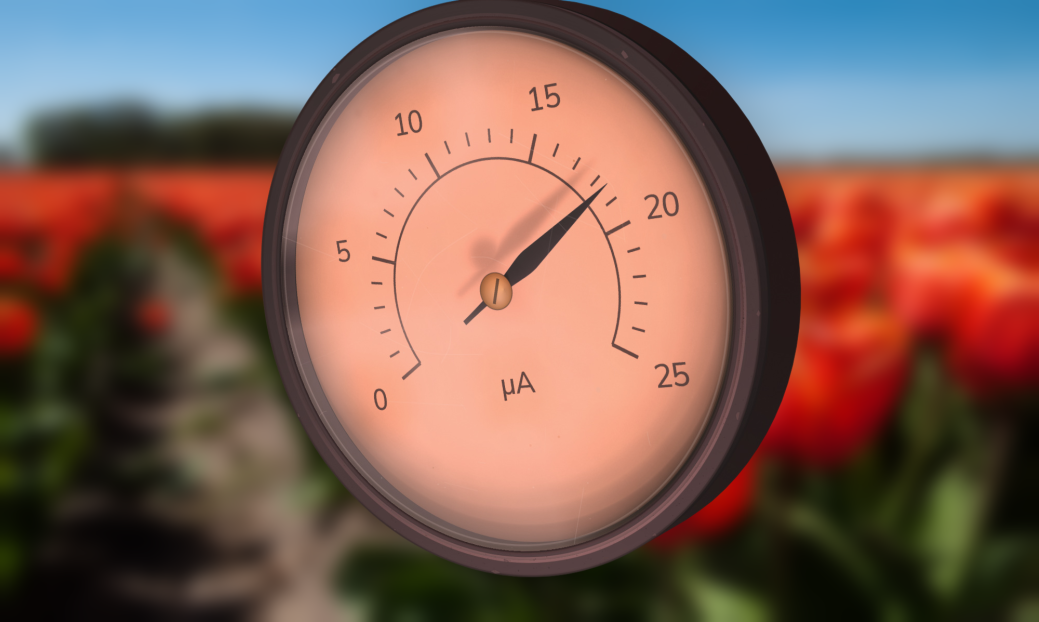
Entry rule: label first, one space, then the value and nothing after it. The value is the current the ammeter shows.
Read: 18.5 µA
